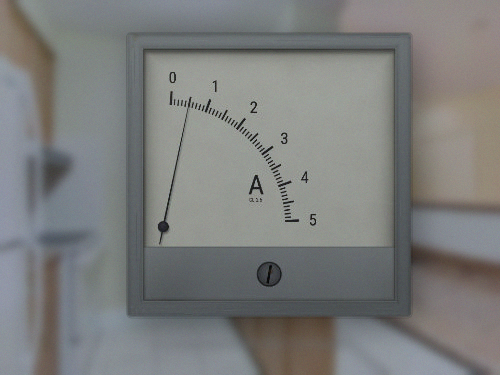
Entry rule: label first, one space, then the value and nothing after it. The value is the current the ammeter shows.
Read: 0.5 A
